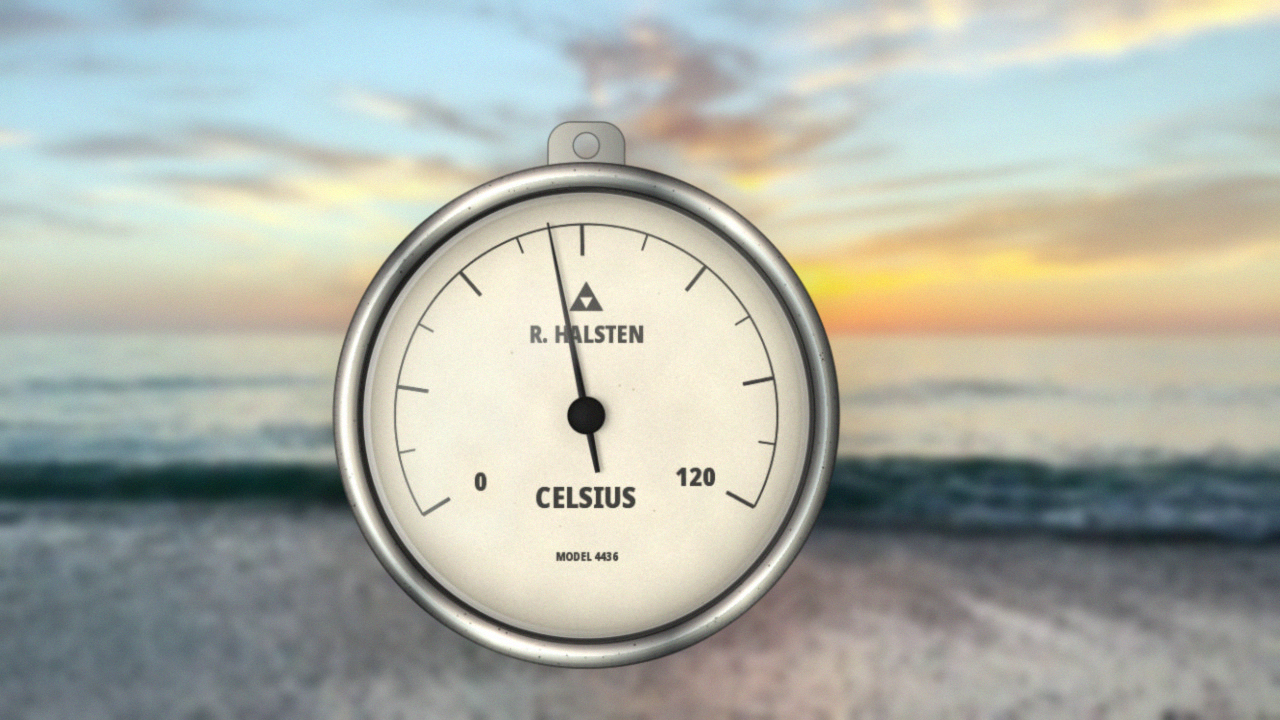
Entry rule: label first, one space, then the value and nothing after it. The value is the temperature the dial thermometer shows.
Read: 55 °C
